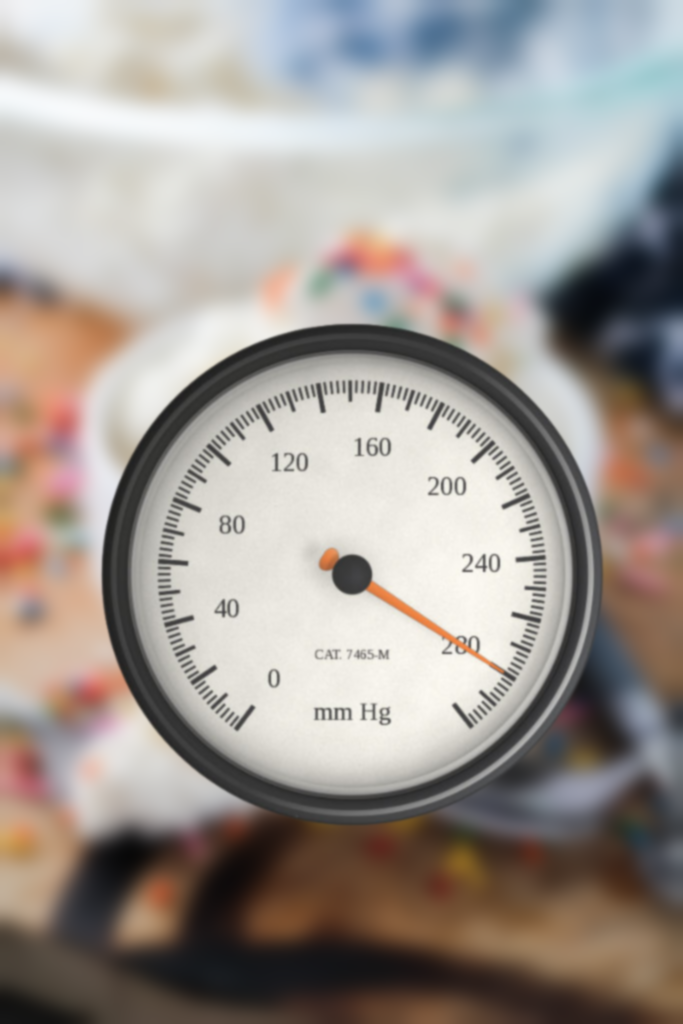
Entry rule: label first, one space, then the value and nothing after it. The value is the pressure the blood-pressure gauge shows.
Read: 280 mmHg
